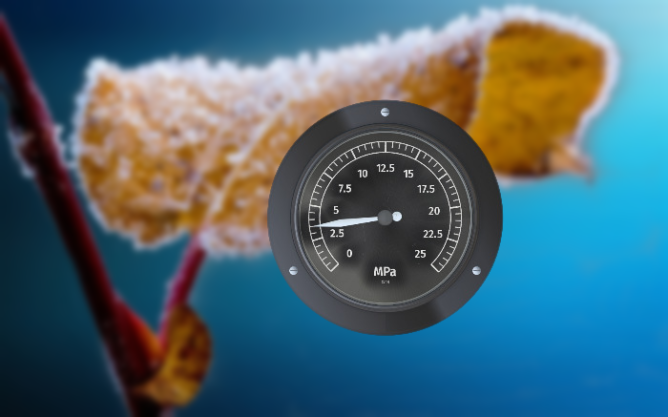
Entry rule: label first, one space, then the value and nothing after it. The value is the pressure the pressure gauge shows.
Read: 3.5 MPa
